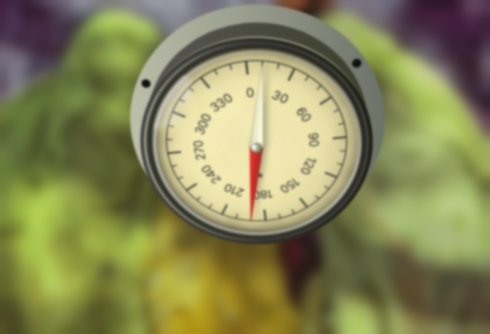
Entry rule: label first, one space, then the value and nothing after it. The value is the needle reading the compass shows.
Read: 190 °
